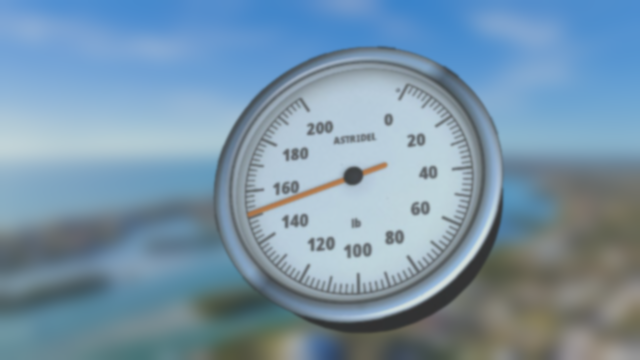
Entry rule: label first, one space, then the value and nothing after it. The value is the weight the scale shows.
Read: 150 lb
